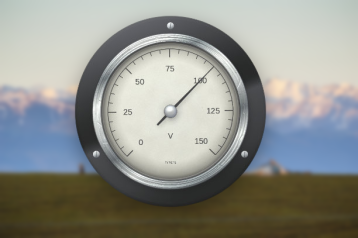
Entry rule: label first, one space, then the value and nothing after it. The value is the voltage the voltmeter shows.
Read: 100 V
